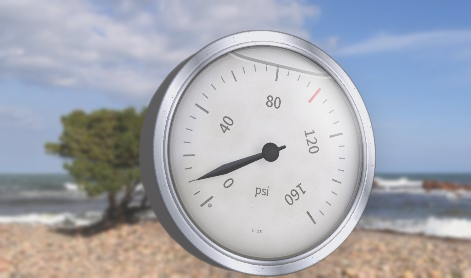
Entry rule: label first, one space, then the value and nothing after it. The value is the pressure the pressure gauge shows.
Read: 10 psi
